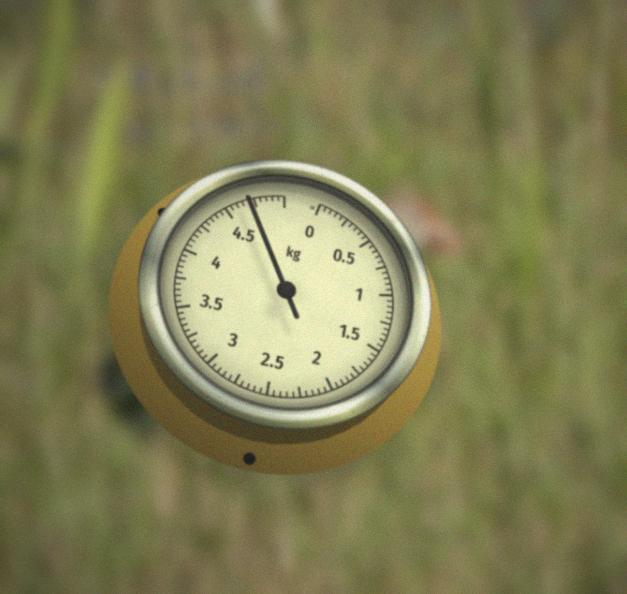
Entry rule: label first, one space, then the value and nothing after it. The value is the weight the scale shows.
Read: 4.7 kg
